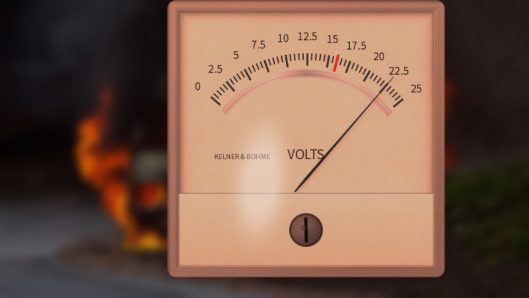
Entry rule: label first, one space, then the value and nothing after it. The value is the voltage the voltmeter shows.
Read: 22.5 V
